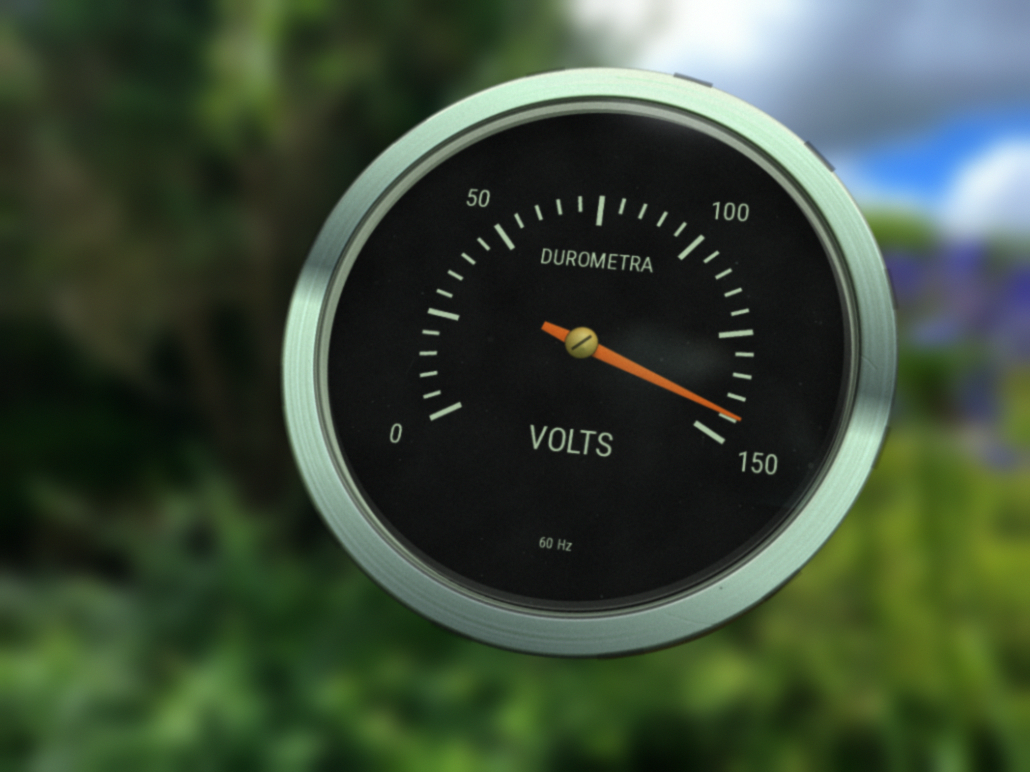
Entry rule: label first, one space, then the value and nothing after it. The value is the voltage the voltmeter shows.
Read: 145 V
